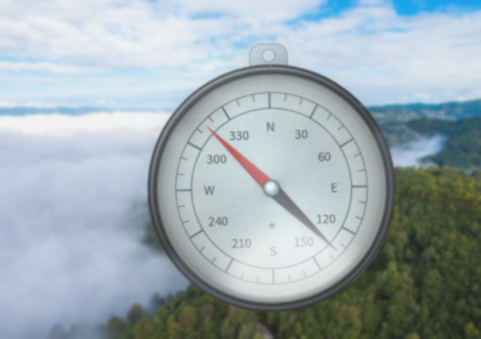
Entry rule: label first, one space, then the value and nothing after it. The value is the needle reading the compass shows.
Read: 315 °
